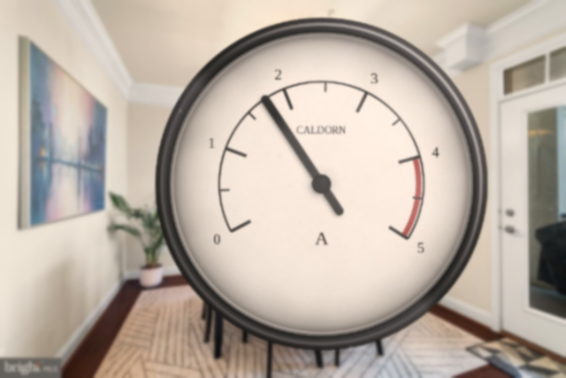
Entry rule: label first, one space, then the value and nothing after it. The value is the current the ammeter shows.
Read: 1.75 A
